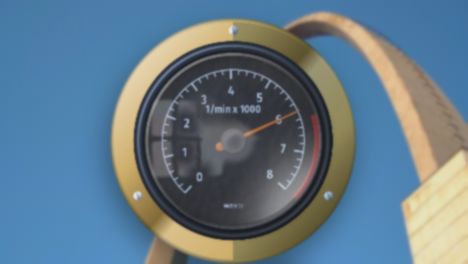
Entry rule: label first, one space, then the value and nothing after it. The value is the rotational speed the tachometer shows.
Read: 6000 rpm
